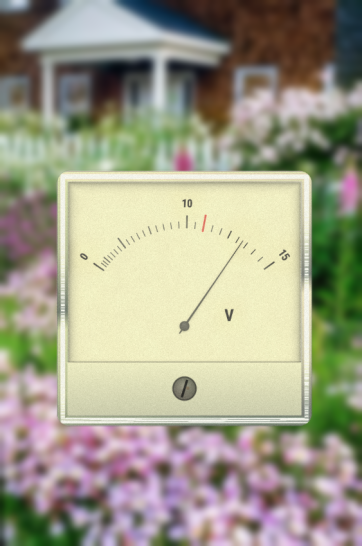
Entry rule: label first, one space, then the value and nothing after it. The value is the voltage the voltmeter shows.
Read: 13.25 V
